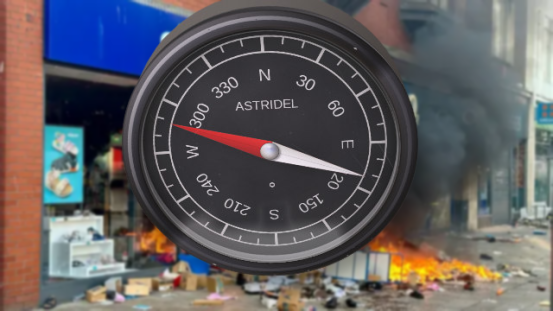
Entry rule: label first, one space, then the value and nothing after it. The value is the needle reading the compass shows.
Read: 290 °
